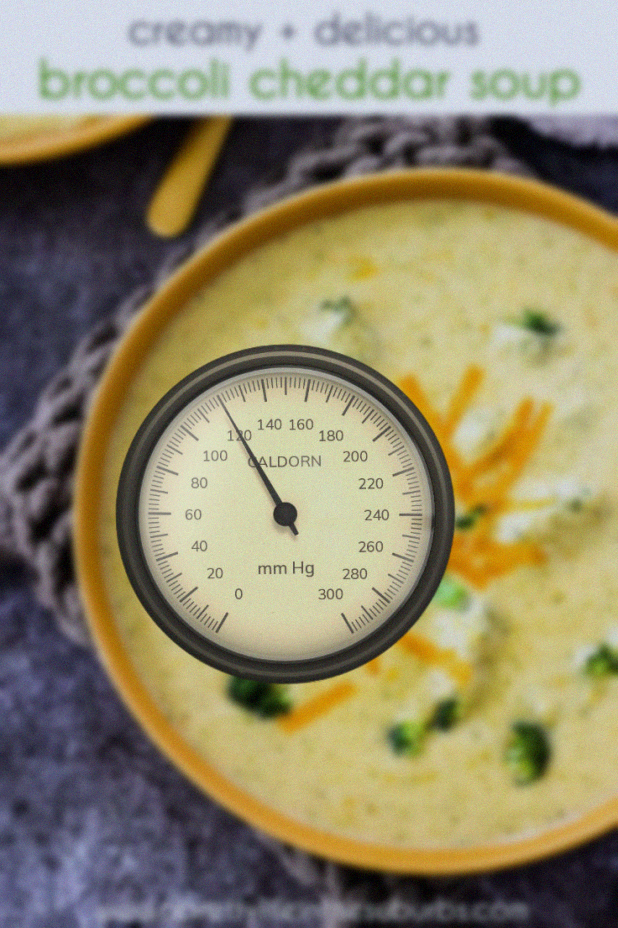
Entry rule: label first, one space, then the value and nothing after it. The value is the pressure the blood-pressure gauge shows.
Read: 120 mmHg
